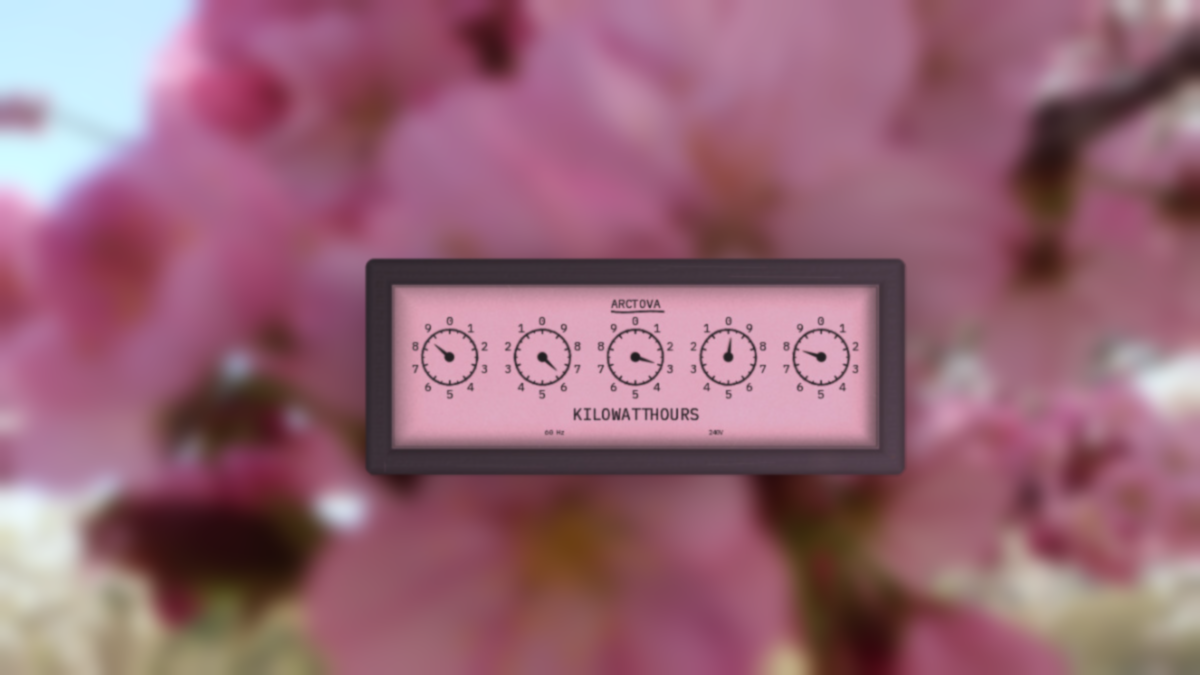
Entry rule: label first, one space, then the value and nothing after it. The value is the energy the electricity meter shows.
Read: 86298 kWh
